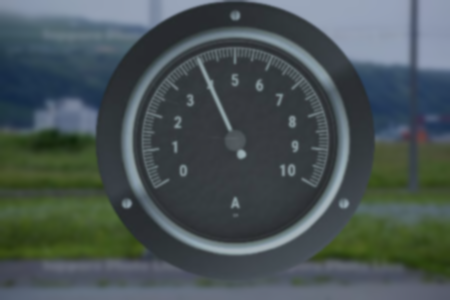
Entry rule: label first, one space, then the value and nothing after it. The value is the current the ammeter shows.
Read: 4 A
